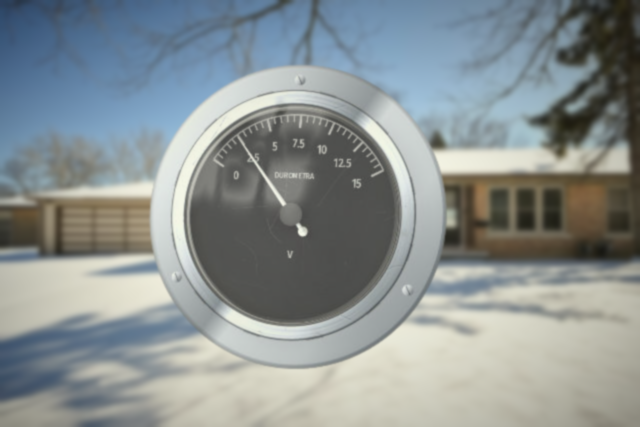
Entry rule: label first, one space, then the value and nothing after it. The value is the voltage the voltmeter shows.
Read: 2.5 V
